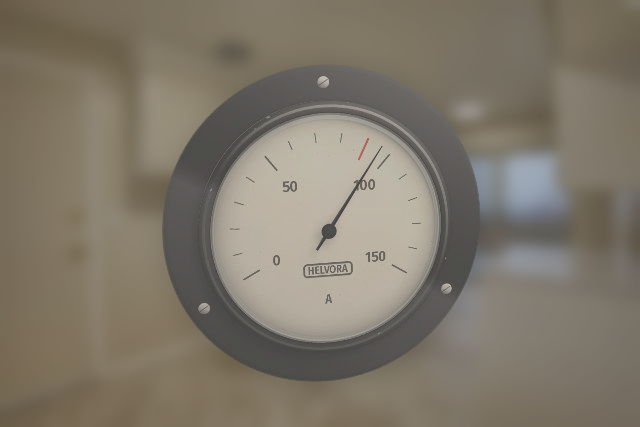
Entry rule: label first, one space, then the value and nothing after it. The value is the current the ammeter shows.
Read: 95 A
